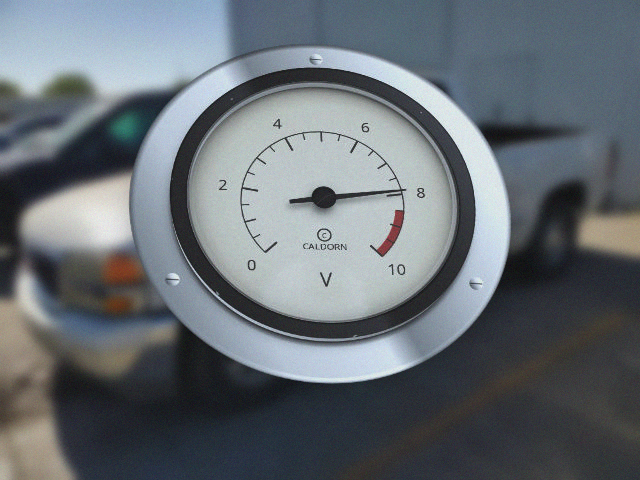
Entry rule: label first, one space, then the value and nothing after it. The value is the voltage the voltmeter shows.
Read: 8 V
